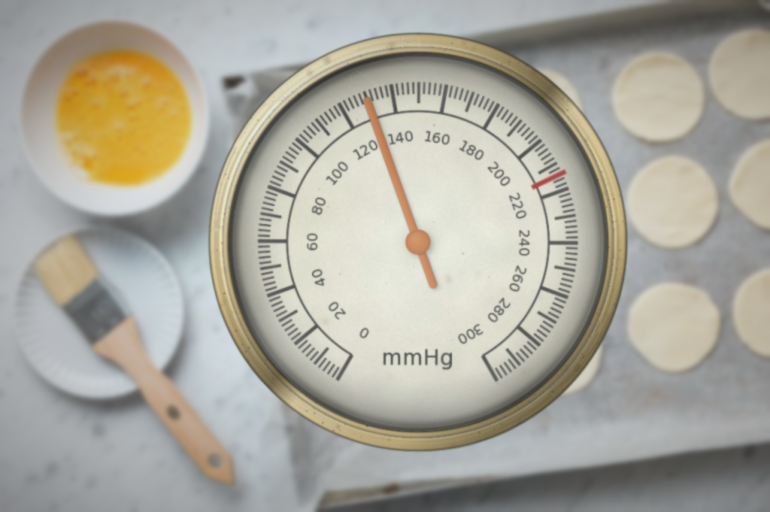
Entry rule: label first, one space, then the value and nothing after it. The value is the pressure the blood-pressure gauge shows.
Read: 130 mmHg
